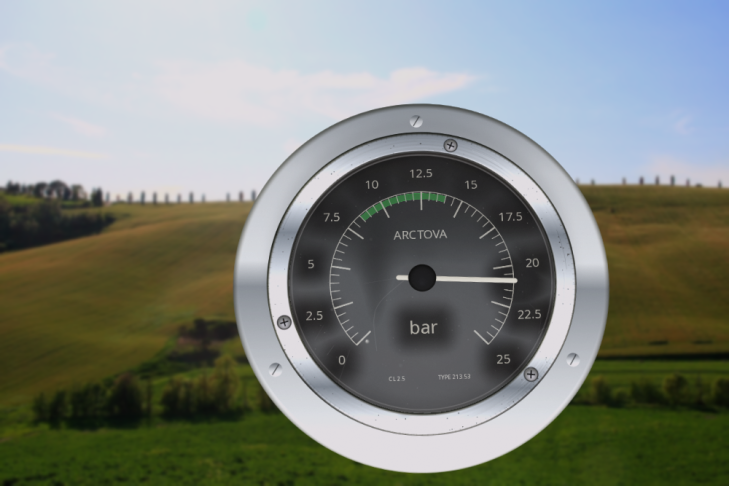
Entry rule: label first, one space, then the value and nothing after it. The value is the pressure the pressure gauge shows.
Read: 21 bar
